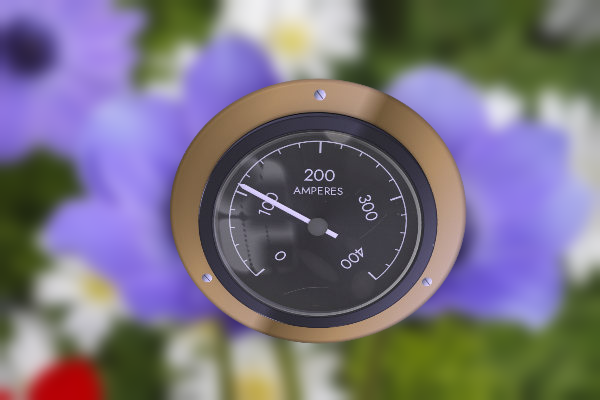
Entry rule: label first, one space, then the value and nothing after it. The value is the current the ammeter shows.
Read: 110 A
